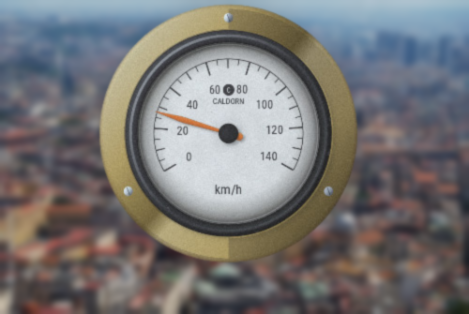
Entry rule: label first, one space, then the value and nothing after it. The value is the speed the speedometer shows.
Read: 27.5 km/h
